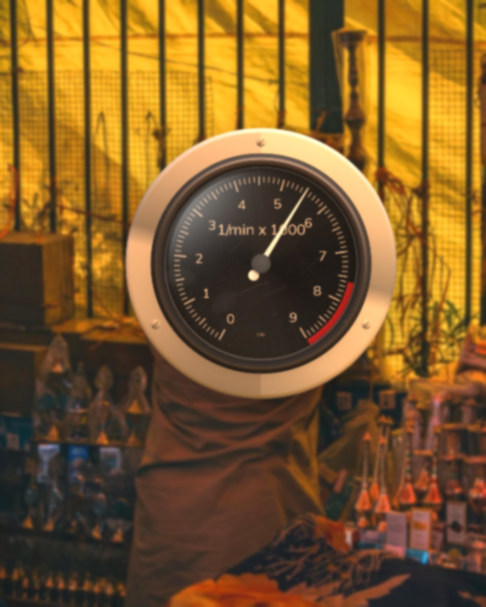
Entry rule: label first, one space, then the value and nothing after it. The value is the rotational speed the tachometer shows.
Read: 5500 rpm
